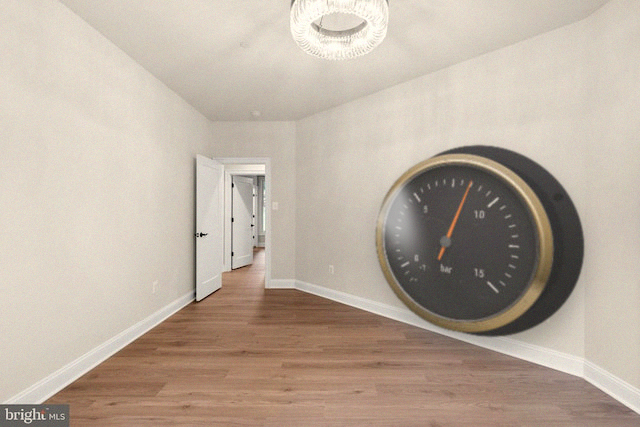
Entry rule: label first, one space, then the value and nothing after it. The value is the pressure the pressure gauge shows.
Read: 8.5 bar
